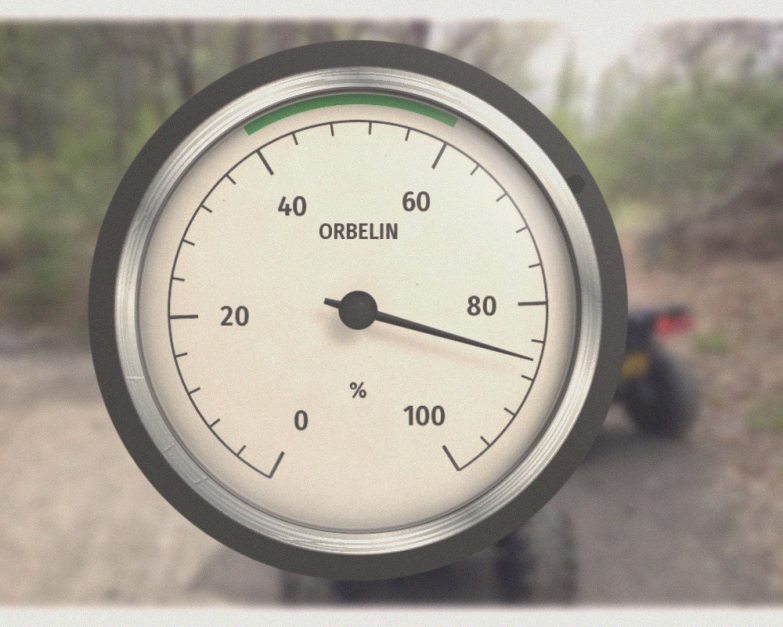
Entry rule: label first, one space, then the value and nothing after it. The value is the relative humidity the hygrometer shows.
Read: 86 %
